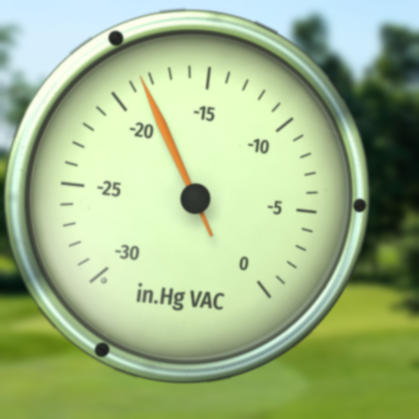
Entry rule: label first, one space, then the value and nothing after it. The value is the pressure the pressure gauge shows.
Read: -18.5 inHg
